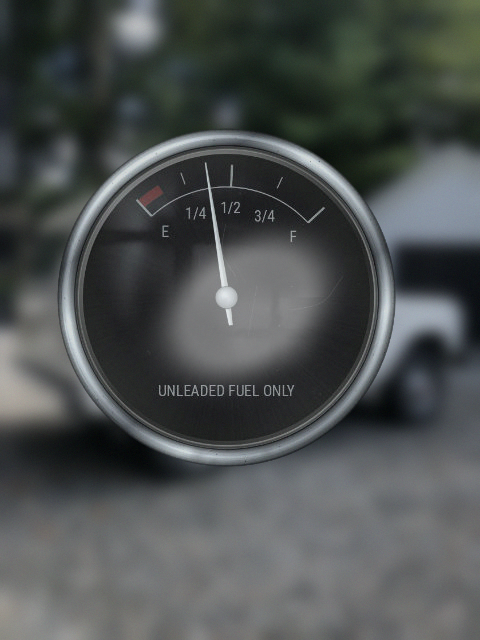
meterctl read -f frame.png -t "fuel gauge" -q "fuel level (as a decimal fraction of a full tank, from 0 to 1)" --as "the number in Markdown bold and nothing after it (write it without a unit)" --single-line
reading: **0.375**
